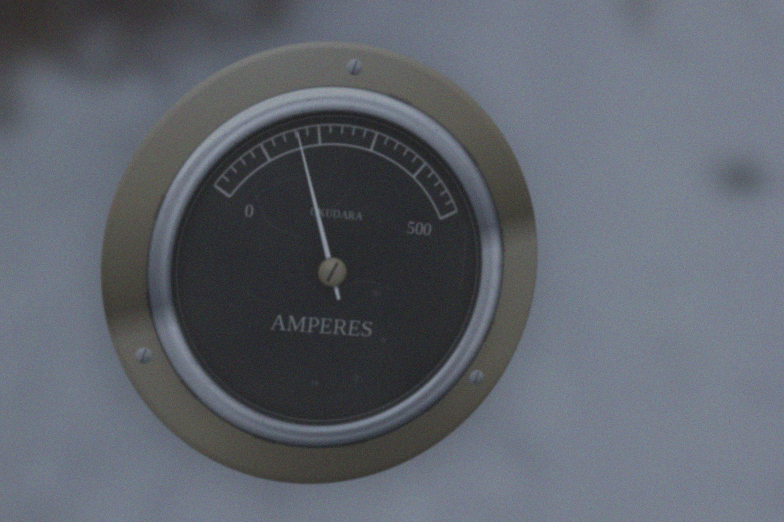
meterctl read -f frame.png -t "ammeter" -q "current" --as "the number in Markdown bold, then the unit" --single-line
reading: **160** A
